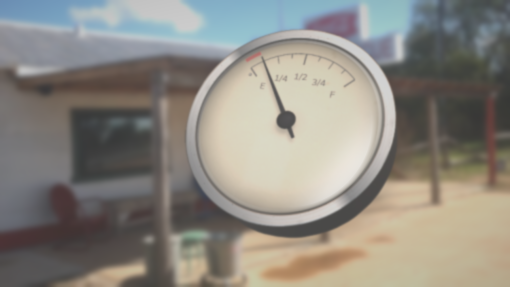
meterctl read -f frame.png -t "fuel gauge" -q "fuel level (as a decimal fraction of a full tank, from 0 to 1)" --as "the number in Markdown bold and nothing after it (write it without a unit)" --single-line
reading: **0.125**
